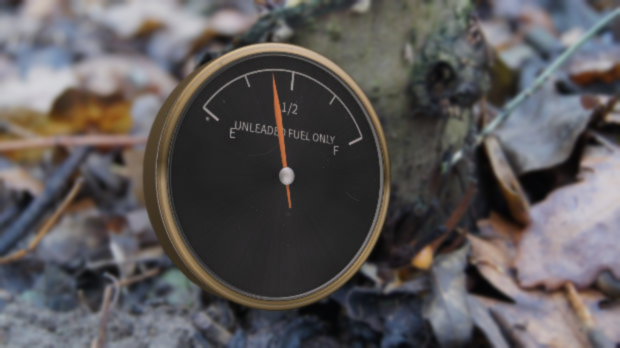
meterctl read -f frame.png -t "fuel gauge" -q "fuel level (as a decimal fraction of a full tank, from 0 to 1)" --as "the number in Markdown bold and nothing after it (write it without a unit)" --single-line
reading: **0.375**
